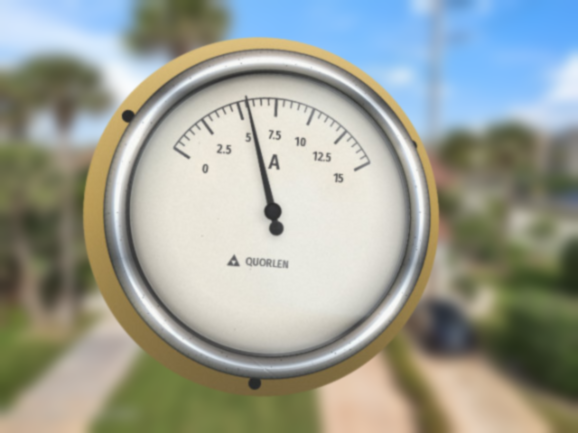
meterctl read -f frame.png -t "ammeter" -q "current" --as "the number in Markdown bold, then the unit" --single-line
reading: **5.5** A
